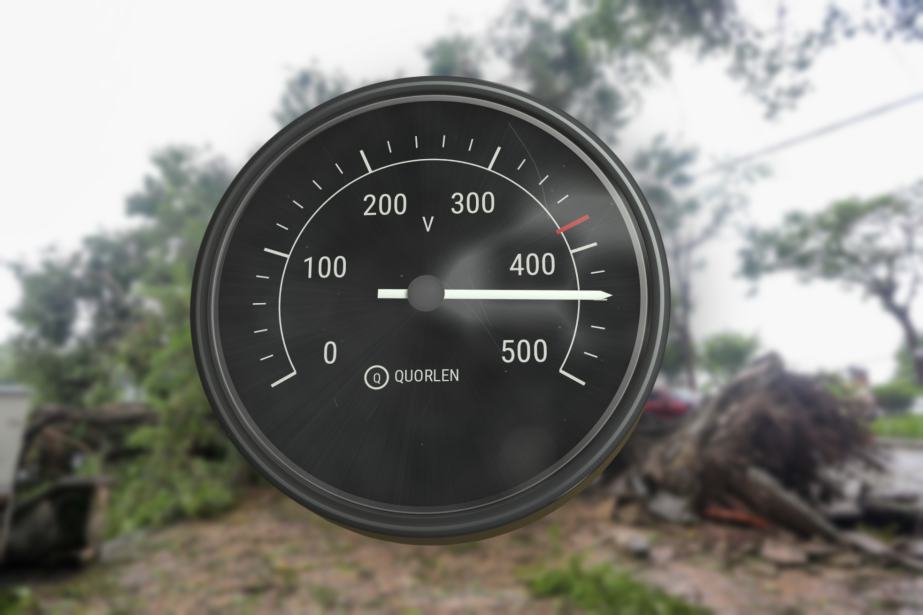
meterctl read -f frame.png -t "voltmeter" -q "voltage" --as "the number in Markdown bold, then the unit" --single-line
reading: **440** V
